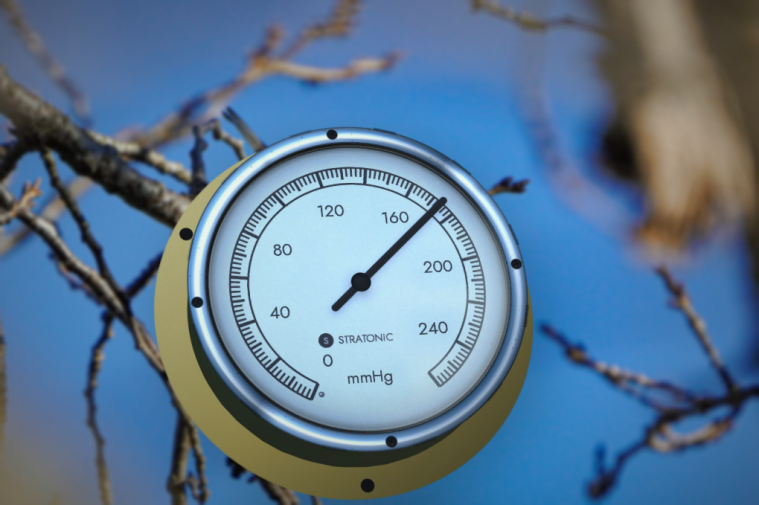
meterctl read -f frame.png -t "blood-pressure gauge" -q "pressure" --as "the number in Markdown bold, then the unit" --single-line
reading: **174** mmHg
